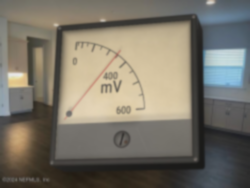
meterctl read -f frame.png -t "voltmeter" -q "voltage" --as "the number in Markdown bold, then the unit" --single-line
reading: **350** mV
